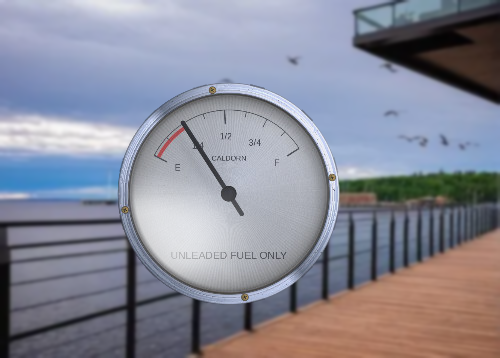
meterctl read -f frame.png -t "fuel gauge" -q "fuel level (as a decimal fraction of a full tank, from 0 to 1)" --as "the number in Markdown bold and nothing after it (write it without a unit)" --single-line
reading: **0.25**
